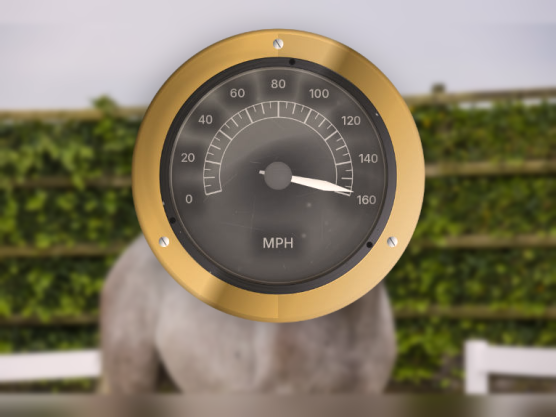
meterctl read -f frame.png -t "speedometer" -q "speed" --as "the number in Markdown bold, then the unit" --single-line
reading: **157.5** mph
